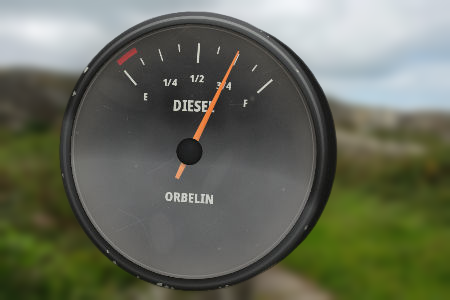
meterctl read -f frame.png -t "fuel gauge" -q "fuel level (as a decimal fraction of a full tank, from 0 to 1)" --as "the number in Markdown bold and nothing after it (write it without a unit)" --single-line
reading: **0.75**
